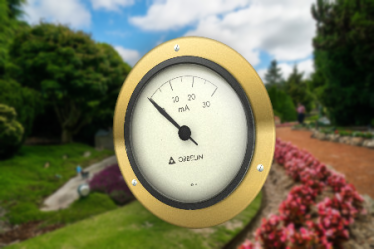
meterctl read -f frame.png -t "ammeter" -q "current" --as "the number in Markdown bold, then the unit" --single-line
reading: **0** mA
